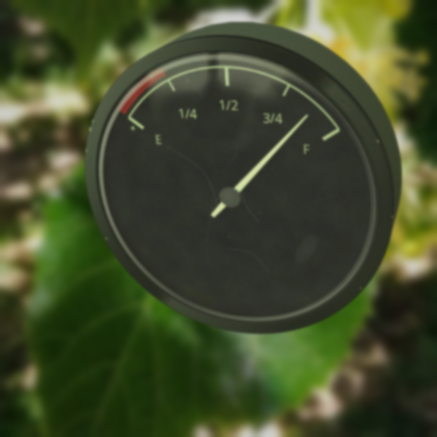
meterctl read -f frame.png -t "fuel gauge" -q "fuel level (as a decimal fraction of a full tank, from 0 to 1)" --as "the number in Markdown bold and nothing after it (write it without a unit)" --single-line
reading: **0.875**
